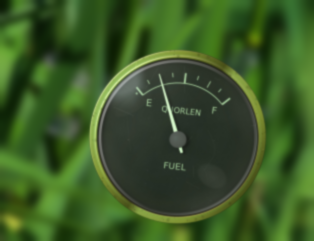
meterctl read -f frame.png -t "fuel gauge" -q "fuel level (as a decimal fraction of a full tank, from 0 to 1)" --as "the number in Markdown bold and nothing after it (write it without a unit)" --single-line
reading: **0.25**
